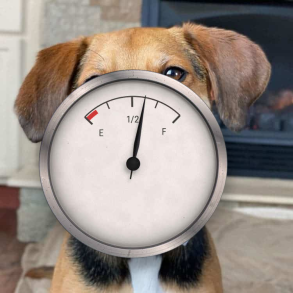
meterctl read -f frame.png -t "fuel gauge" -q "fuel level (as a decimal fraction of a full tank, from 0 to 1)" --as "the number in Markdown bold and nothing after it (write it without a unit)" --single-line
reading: **0.625**
